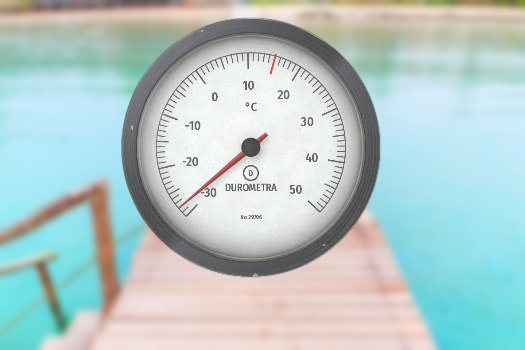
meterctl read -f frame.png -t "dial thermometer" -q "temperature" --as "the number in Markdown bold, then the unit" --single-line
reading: **-28** °C
